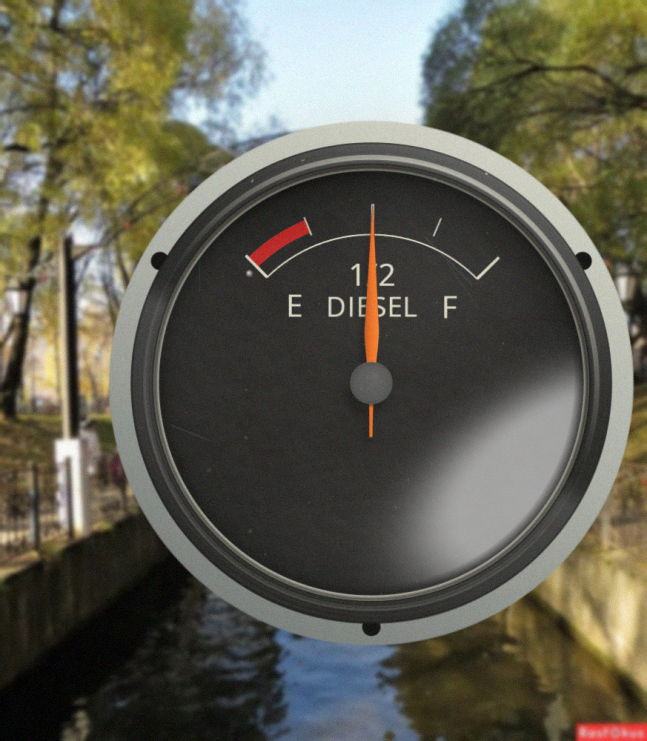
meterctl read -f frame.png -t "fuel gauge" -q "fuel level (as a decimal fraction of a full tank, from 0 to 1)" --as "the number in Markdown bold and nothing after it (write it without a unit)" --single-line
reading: **0.5**
